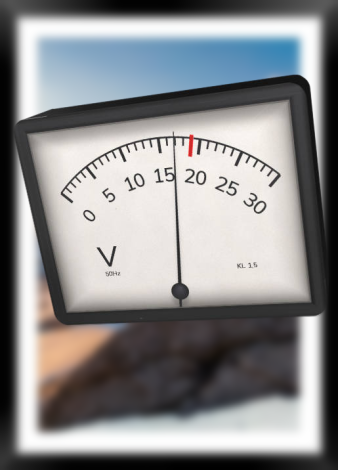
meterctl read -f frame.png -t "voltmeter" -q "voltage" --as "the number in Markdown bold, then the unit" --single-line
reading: **17** V
